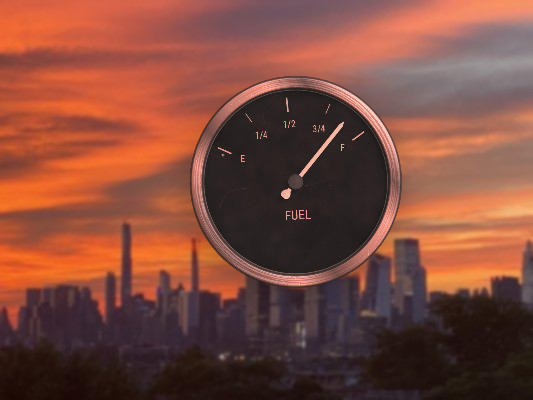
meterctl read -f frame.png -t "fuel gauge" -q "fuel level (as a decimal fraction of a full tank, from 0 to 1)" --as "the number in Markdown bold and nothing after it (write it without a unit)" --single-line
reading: **0.875**
